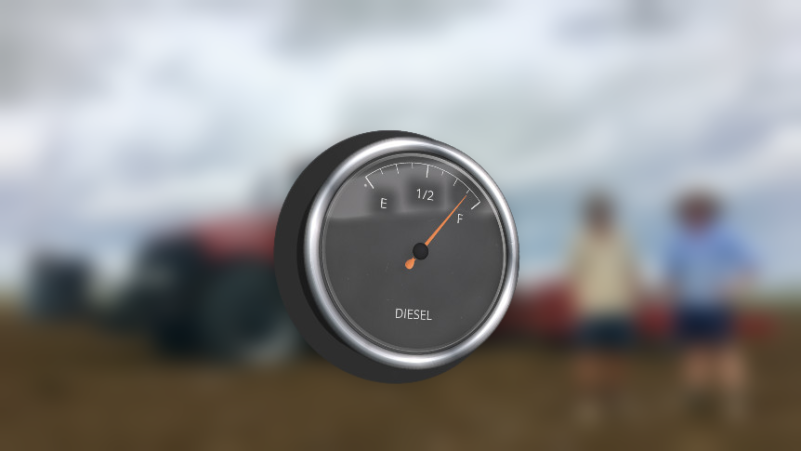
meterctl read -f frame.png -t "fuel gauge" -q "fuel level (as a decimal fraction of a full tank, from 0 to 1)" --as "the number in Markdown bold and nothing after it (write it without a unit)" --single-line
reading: **0.875**
